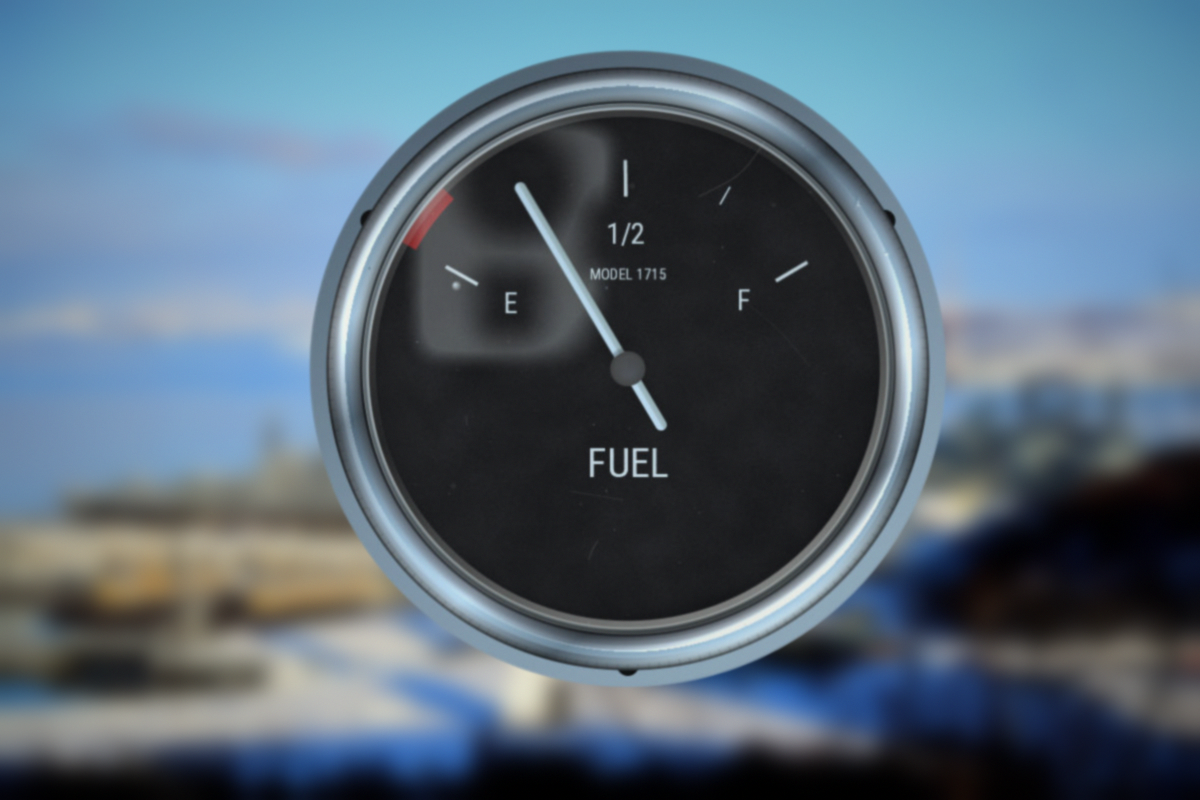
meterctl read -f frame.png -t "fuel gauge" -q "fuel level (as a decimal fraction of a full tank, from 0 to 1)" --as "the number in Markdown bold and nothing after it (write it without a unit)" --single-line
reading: **0.25**
